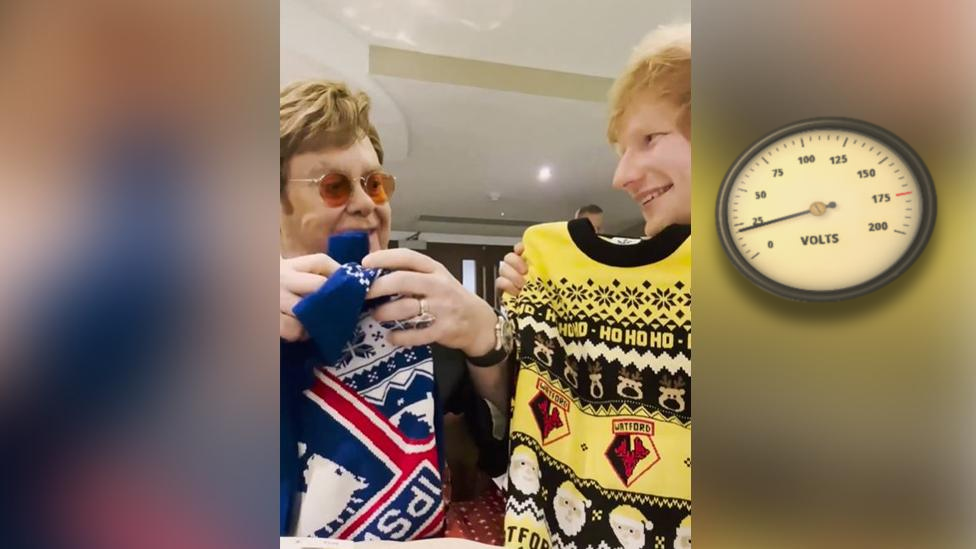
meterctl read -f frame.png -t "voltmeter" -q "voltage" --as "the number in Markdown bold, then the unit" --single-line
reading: **20** V
